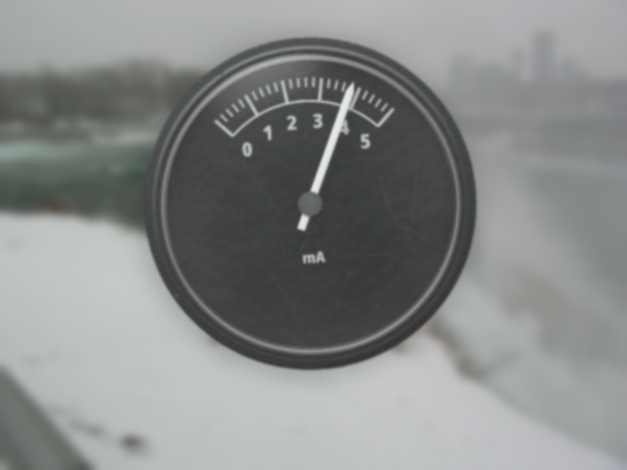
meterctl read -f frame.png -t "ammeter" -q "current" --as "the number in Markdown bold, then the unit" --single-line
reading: **3.8** mA
